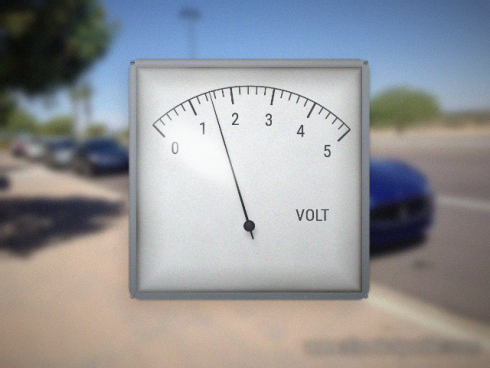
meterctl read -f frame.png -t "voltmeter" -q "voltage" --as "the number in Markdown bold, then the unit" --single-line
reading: **1.5** V
